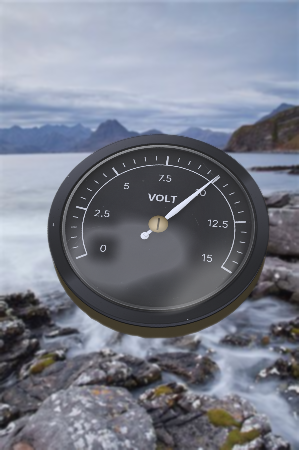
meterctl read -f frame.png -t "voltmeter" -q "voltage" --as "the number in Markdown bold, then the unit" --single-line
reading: **10** V
